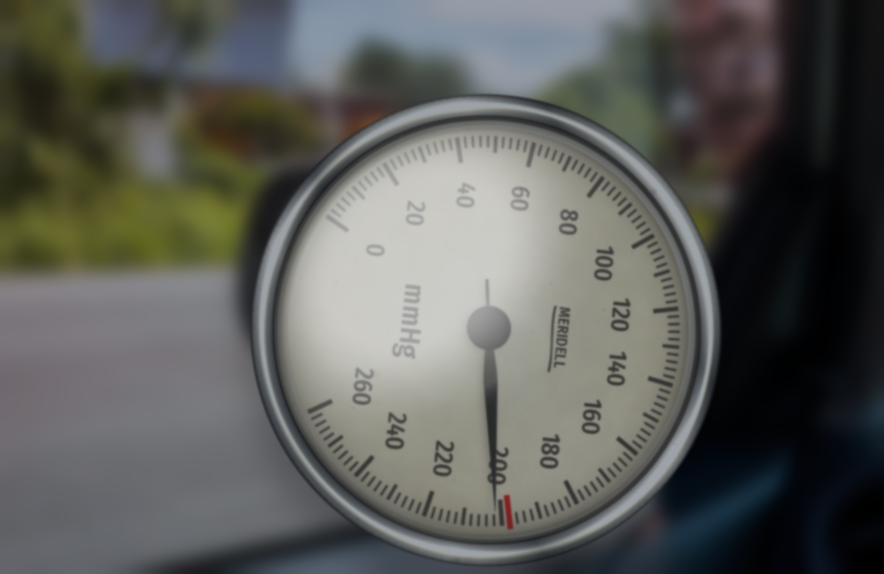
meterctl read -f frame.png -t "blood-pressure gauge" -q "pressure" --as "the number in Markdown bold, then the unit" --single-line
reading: **202** mmHg
